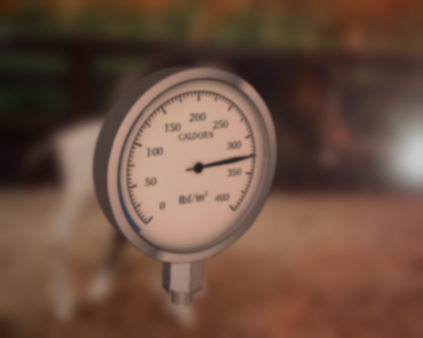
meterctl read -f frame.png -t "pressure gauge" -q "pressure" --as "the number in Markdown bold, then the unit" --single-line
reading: **325** psi
